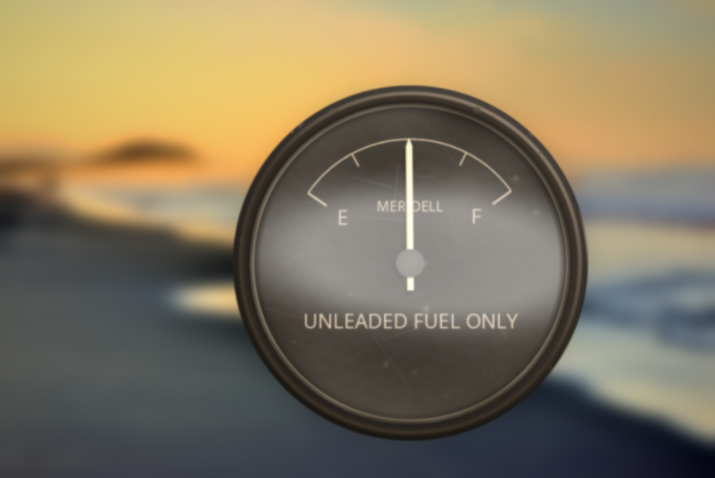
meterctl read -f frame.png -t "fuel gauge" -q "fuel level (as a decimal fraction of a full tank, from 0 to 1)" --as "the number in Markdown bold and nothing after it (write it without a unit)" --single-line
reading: **0.5**
